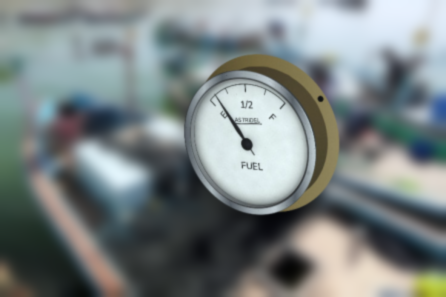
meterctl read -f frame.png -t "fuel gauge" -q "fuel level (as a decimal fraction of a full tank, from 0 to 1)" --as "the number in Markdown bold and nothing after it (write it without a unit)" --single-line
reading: **0.125**
